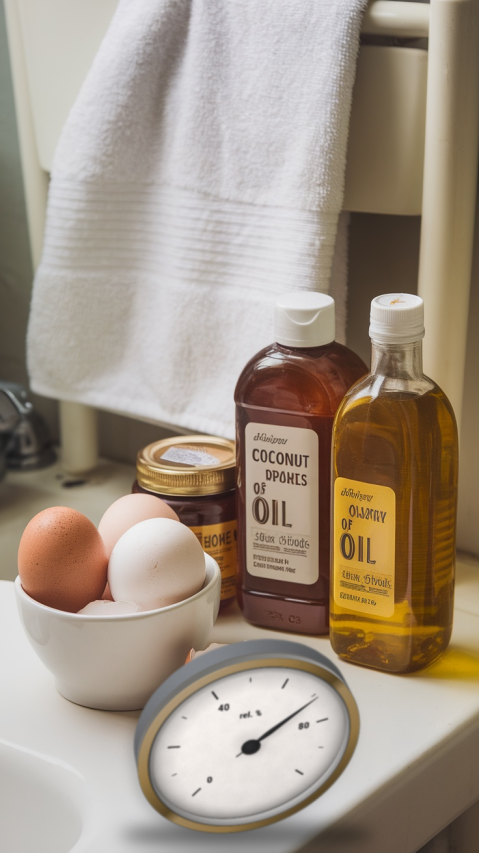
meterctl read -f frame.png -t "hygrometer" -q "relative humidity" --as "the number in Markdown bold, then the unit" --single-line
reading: **70** %
